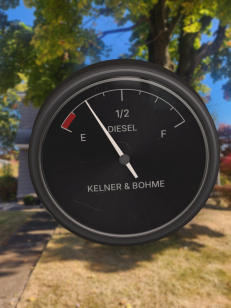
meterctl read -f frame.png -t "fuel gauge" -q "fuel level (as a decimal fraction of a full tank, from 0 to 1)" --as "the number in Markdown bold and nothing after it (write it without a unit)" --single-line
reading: **0.25**
